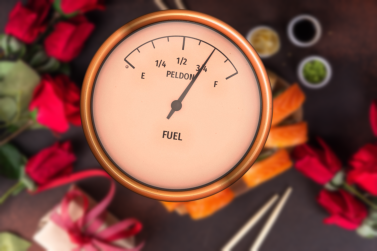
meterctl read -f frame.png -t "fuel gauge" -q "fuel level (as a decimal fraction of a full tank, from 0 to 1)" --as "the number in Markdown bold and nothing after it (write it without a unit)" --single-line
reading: **0.75**
